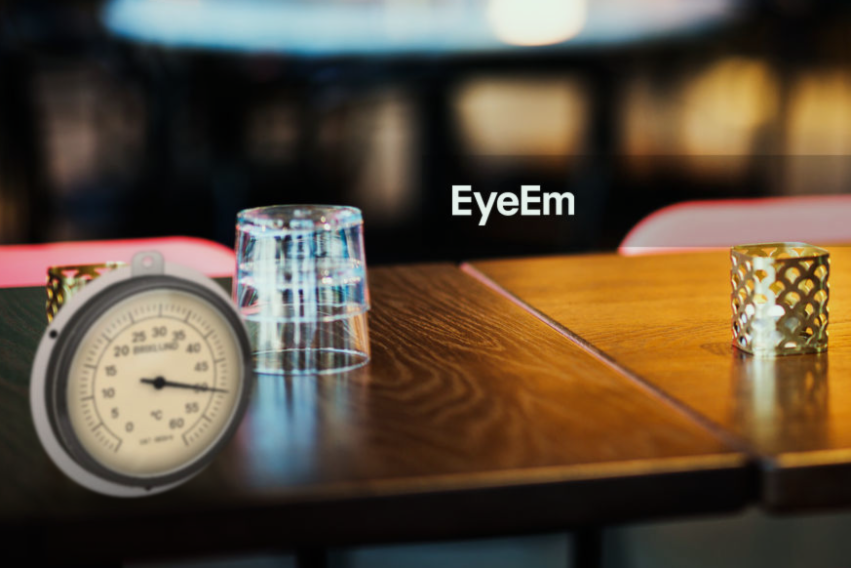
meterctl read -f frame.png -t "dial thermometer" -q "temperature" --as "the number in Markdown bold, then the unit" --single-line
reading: **50** °C
